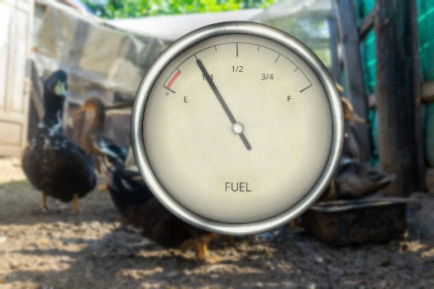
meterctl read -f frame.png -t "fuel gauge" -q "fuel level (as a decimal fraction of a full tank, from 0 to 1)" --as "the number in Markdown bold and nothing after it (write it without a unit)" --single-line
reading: **0.25**
